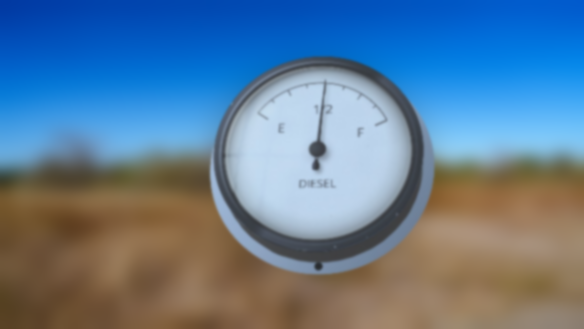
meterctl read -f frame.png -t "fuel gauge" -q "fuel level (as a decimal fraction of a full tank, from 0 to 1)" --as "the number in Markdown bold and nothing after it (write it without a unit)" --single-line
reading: **0.5**
